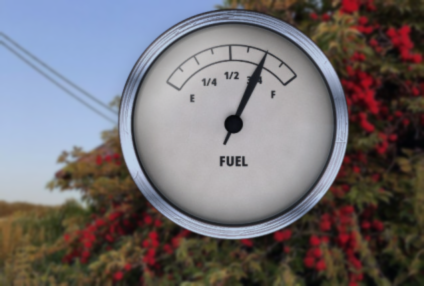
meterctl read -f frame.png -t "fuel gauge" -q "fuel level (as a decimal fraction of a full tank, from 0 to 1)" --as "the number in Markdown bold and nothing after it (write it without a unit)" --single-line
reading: **0.75**
